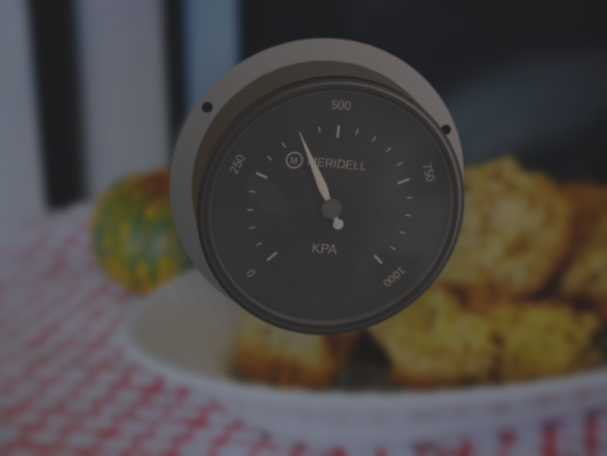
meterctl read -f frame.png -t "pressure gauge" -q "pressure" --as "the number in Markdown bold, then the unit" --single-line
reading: **400** kPa
